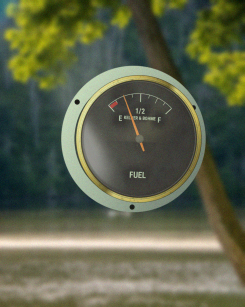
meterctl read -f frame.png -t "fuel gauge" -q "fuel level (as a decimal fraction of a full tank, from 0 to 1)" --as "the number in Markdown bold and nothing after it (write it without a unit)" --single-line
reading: **0.25**
